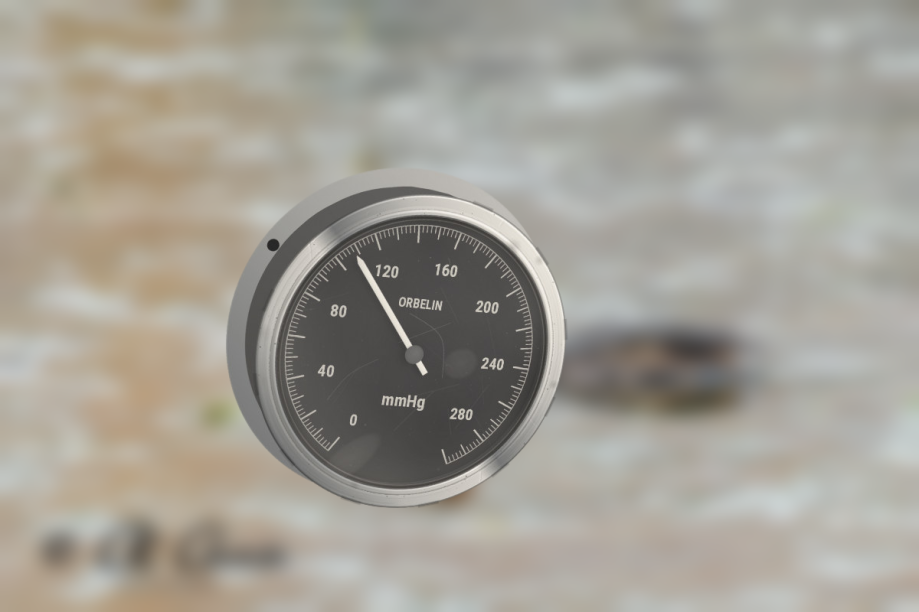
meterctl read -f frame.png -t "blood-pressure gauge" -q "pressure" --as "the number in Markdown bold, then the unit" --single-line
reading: **108** mmHg
